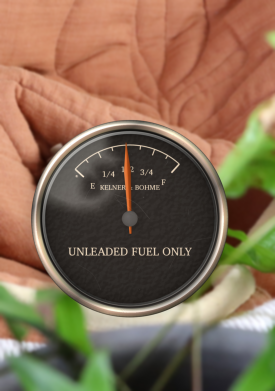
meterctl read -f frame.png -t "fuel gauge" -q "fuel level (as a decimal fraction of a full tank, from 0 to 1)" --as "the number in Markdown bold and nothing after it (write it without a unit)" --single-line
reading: **0.5**
